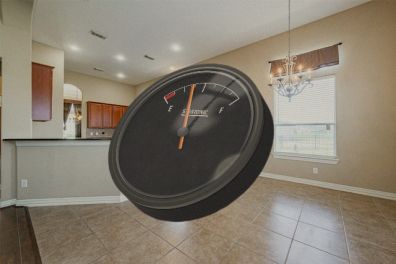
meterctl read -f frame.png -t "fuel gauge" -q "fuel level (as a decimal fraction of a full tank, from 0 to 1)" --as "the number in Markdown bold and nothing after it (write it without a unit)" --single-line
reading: **0.375**
